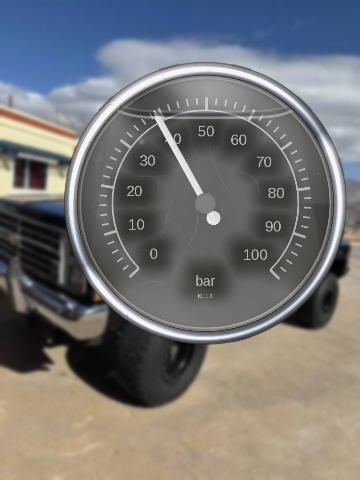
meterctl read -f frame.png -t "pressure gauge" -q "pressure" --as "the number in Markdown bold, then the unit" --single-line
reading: **39** bar
